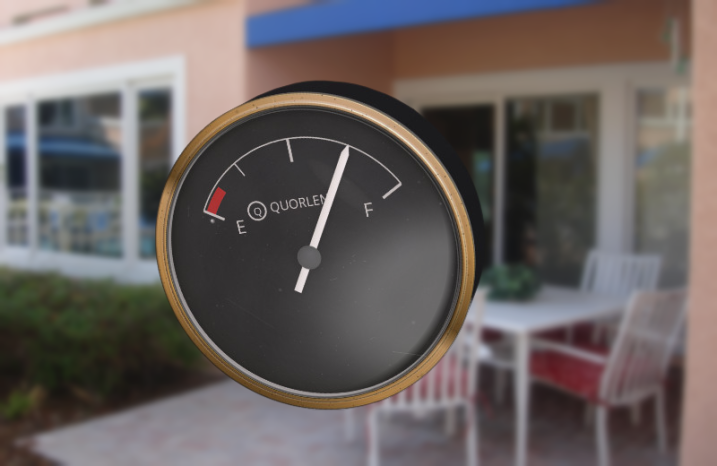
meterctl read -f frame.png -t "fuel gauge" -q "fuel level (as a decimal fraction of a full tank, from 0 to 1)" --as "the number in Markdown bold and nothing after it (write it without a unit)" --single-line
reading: **0.75**
